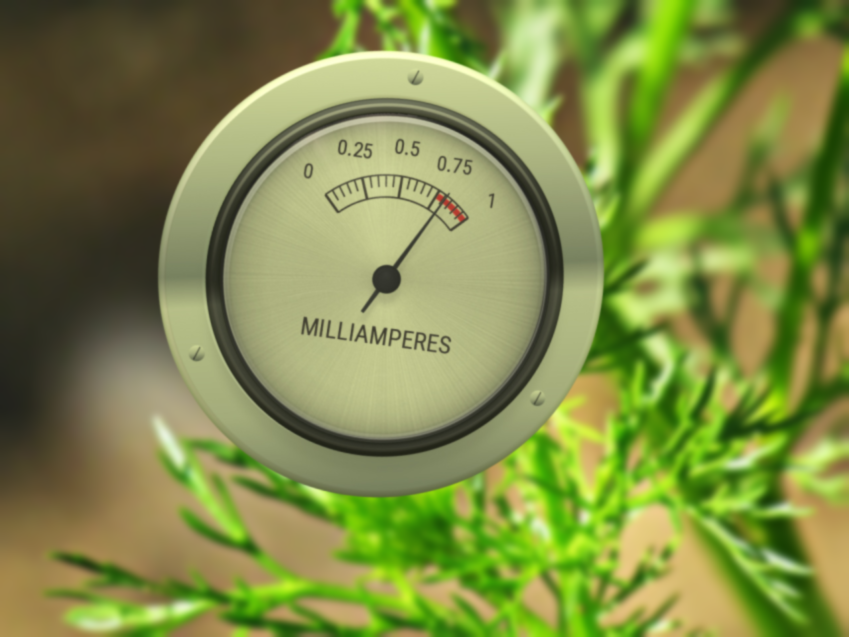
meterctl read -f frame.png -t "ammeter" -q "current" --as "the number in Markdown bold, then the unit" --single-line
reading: **0.8** mA
